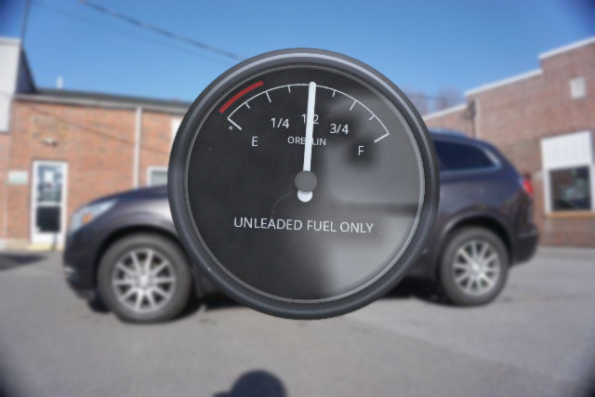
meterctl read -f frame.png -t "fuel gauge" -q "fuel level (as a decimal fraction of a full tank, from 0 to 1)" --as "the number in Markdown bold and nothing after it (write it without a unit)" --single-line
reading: **0.5**
